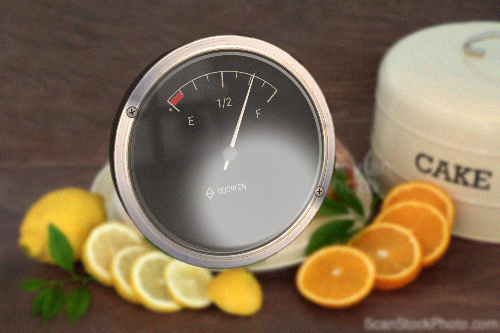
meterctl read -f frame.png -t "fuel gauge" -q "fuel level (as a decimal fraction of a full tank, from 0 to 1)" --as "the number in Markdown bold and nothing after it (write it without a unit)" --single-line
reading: **0.75**
